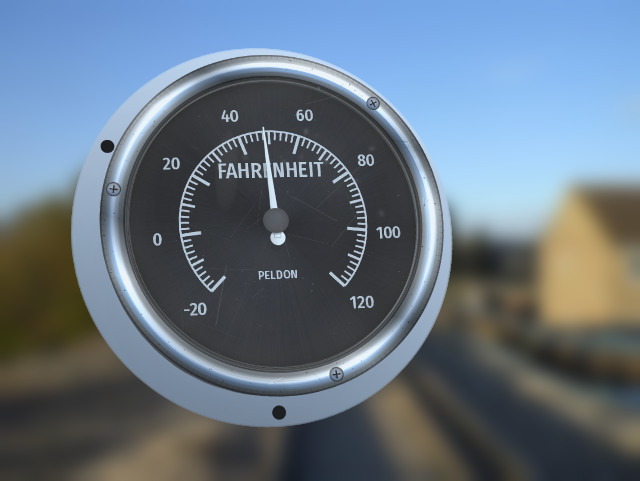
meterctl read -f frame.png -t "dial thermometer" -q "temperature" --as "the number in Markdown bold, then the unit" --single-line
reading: **48** °F
